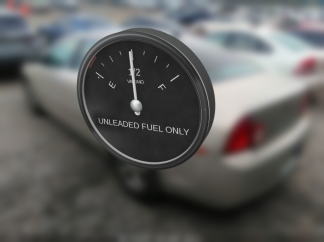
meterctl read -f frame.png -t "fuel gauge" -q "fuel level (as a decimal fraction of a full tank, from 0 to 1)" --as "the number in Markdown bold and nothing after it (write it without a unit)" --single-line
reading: **0.5**
